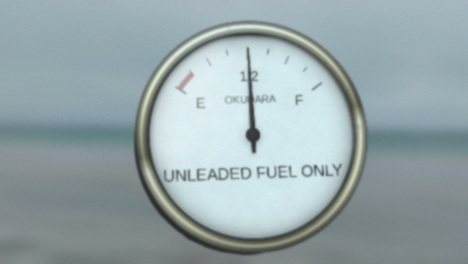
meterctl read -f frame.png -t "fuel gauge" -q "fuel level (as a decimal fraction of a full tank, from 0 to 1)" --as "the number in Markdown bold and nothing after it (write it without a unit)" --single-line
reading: **0.5**
